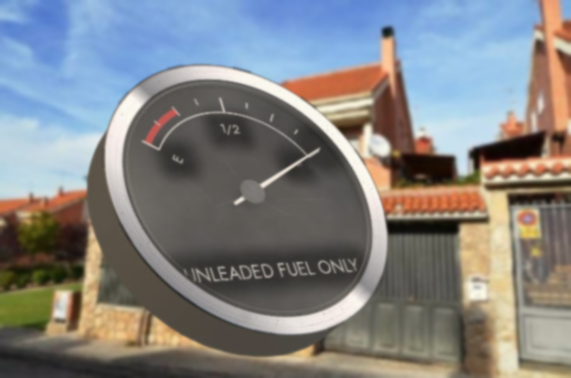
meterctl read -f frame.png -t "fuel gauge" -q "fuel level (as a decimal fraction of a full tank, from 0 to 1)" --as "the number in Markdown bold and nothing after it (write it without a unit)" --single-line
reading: **1**
